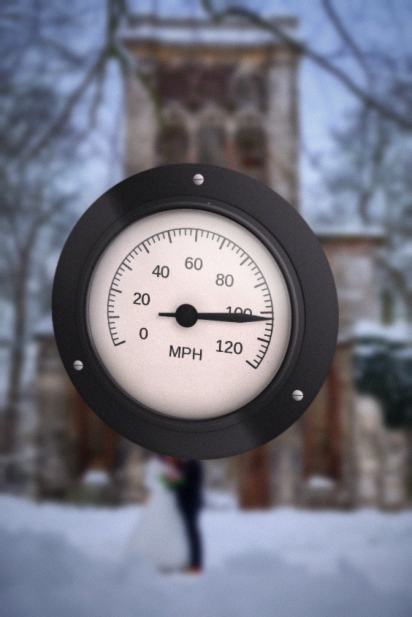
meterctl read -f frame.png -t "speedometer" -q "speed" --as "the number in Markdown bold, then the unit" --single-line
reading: **102** mph
